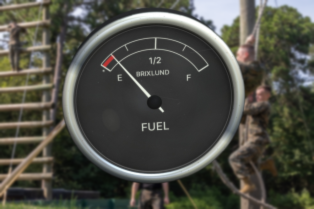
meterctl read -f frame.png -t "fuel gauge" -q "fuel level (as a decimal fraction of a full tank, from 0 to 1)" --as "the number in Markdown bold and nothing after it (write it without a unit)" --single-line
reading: **0.125**
